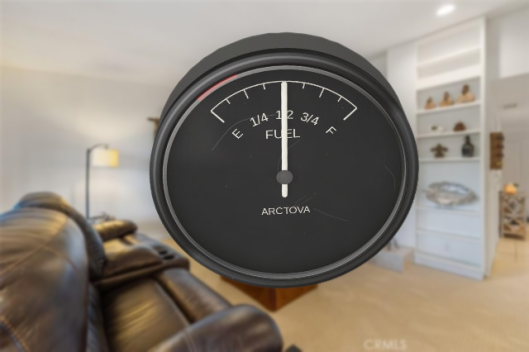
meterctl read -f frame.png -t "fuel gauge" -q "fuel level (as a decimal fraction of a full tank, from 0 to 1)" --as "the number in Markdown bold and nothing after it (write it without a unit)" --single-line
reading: **0.5**
